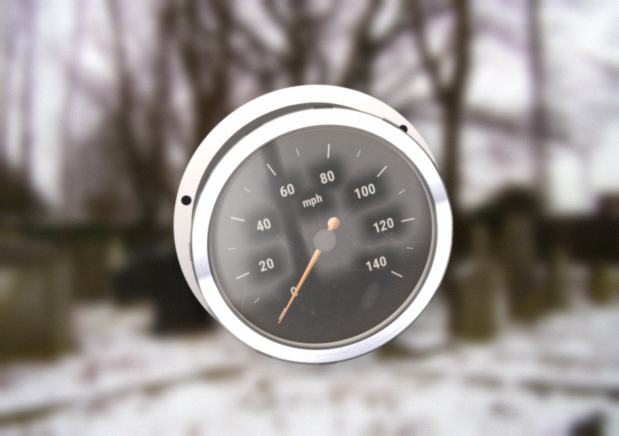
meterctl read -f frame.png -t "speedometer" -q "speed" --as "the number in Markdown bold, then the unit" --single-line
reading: **0** mph
